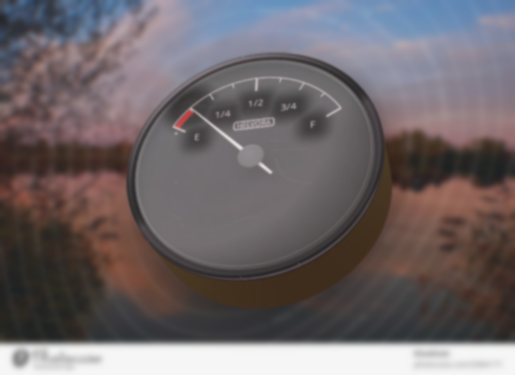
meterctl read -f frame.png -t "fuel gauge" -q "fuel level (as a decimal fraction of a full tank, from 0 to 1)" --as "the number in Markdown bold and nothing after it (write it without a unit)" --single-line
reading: **0.125**
